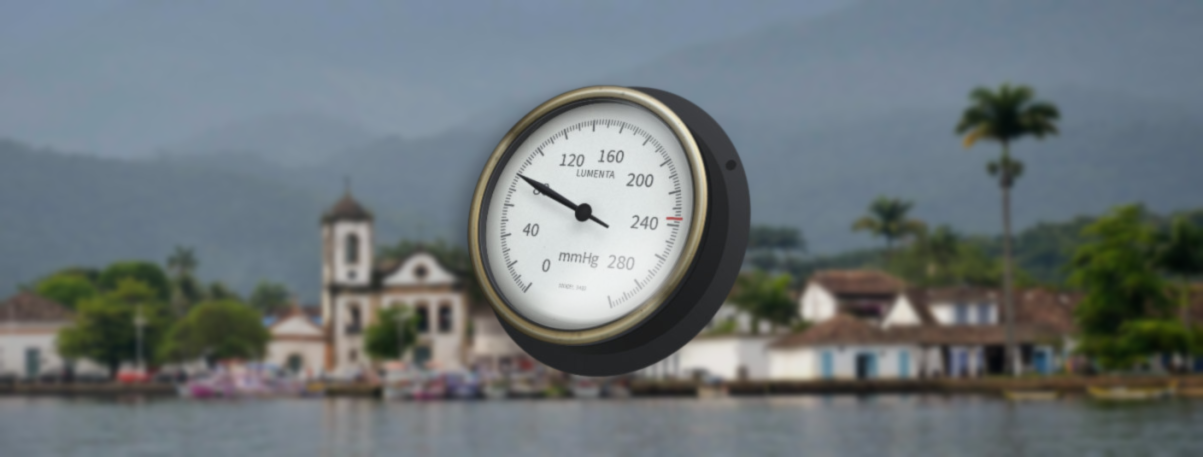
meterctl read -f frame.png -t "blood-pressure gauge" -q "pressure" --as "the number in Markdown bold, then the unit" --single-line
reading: **80** mmHg
